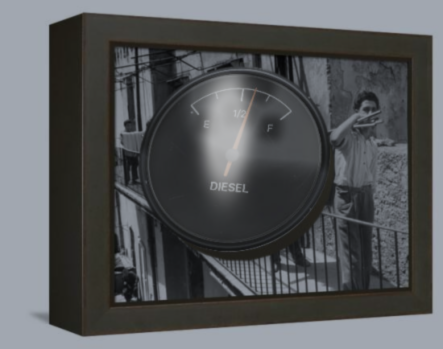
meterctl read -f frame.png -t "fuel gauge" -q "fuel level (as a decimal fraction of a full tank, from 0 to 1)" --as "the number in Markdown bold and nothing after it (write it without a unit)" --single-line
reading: **0.625**
